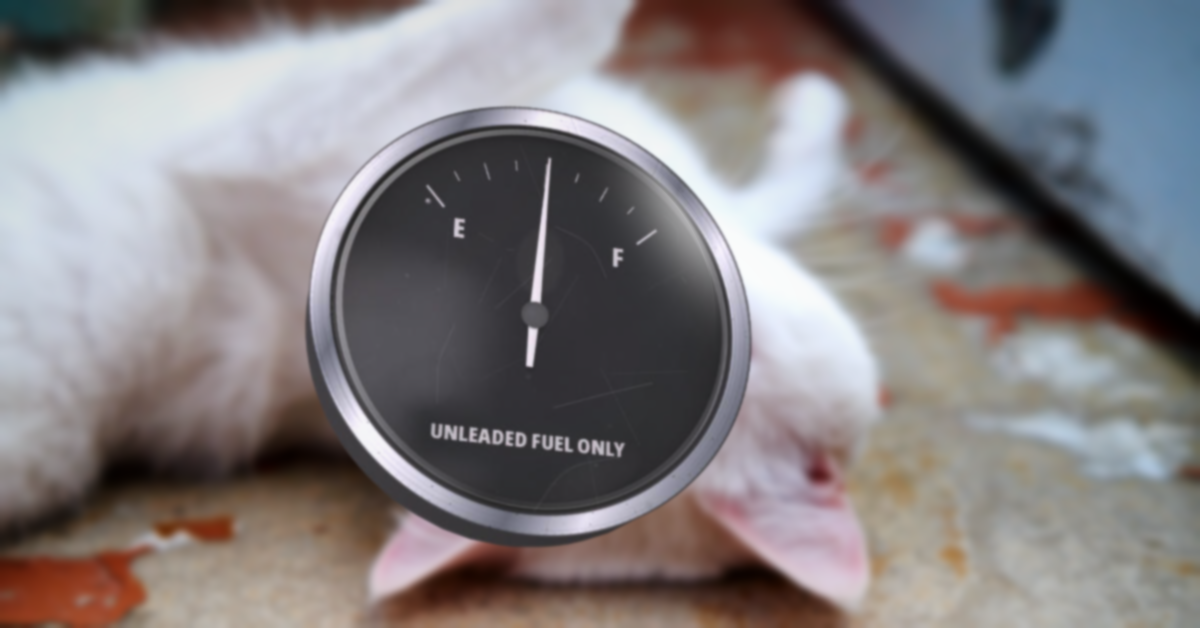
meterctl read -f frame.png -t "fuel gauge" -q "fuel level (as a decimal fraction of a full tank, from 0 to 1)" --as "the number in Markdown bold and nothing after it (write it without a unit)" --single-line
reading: **0.5**
